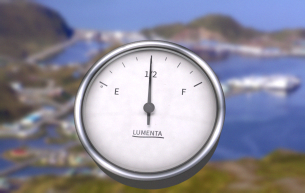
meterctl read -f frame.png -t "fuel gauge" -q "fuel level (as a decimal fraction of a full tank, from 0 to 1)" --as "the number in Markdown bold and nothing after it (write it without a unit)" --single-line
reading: **0.5**
